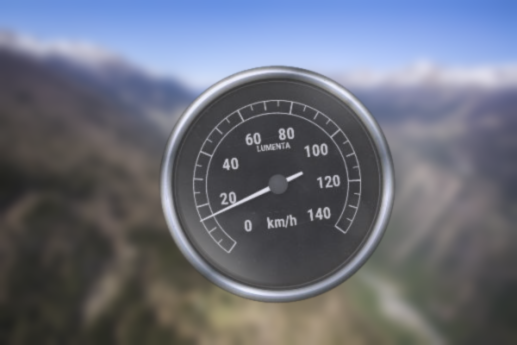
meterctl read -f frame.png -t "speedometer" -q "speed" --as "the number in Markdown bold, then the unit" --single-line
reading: **15** km/h
